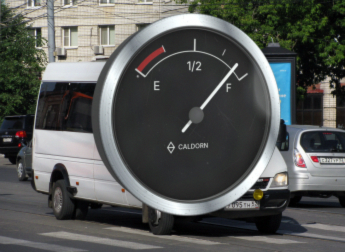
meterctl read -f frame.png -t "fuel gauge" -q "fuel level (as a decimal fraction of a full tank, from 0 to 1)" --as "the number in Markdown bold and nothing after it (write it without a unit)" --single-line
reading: **0.875**
